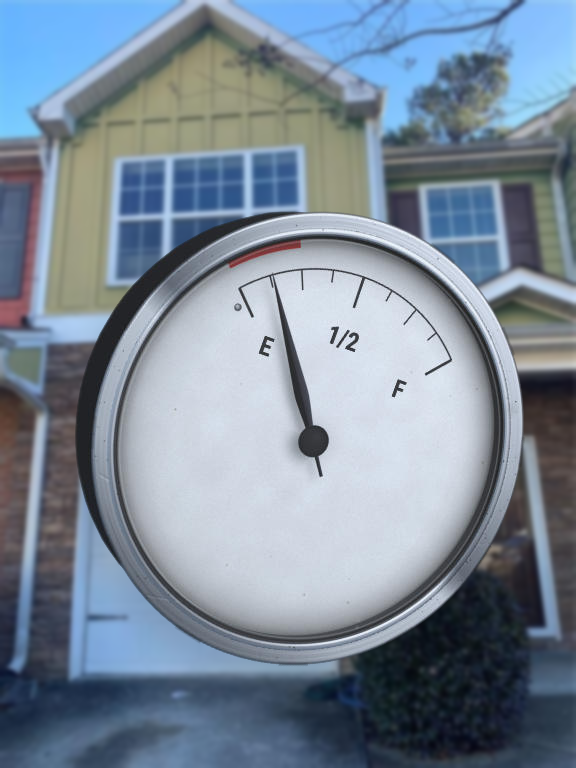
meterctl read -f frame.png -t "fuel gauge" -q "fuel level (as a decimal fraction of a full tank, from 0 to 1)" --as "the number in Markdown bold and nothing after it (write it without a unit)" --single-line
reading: **0.125**
